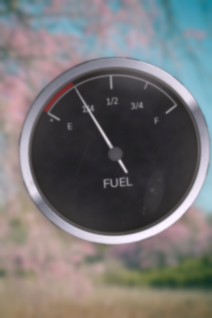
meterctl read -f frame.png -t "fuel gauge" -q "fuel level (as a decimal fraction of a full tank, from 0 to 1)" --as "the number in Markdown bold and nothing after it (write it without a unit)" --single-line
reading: **0.25**
